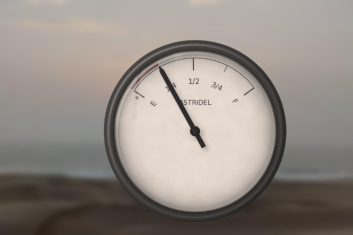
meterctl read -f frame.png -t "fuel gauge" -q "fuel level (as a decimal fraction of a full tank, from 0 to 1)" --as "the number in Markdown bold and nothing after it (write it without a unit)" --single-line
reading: **0.25**
